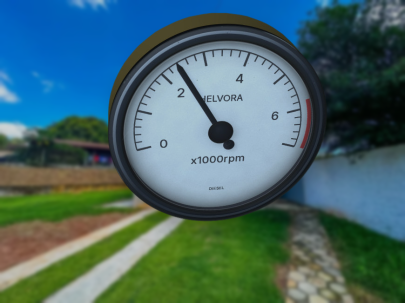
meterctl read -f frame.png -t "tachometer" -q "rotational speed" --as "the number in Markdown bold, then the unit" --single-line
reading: **2400** rpm
